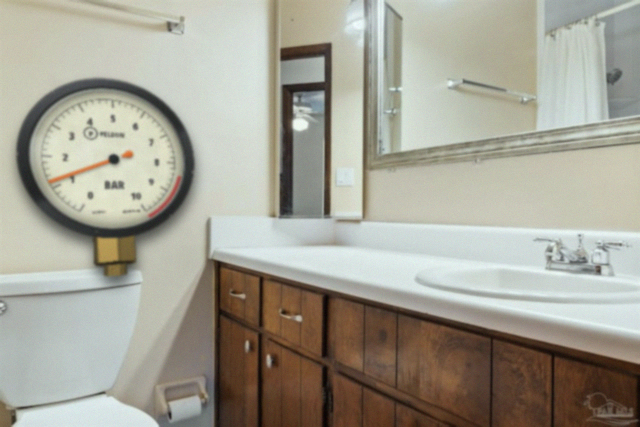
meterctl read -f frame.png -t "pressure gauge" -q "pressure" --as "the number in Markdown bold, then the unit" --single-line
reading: **1.2** bar
